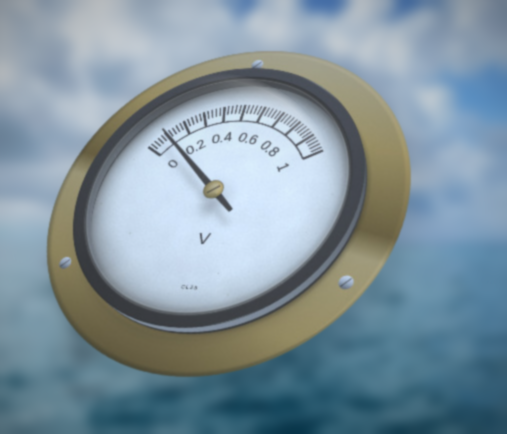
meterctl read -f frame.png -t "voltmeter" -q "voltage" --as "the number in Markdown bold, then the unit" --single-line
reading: **0.1** V
